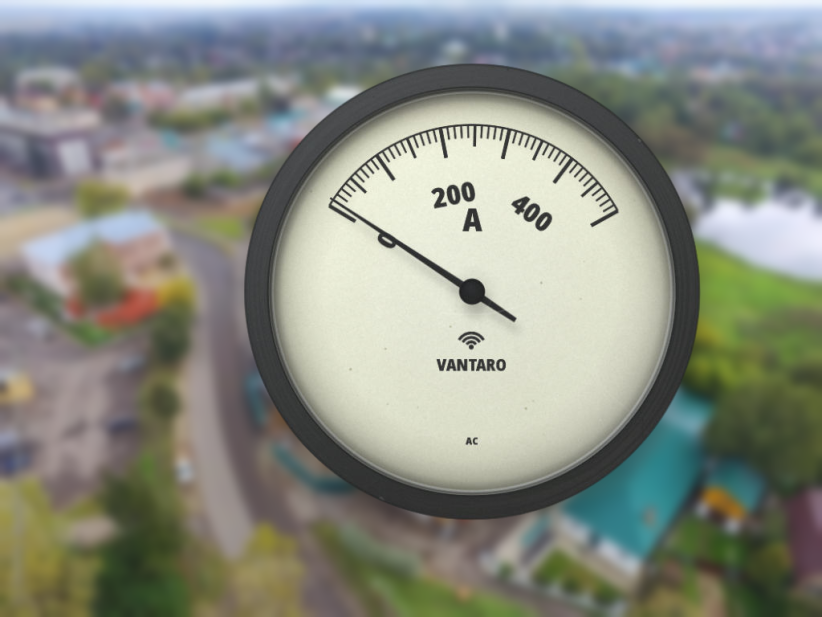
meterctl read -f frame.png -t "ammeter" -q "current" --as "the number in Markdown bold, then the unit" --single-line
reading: **10** A
